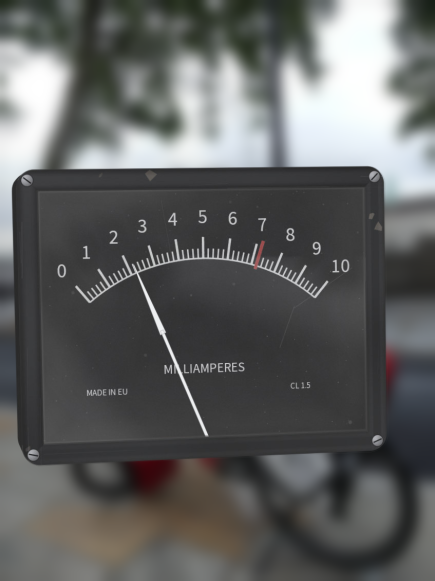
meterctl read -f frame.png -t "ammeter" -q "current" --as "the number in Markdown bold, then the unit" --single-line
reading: **2.2** mA
